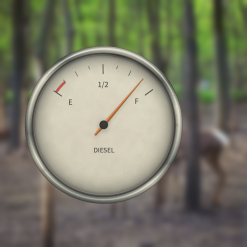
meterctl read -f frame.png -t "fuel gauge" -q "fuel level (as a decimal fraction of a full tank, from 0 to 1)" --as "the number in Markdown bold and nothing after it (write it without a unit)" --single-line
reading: **0.875**
